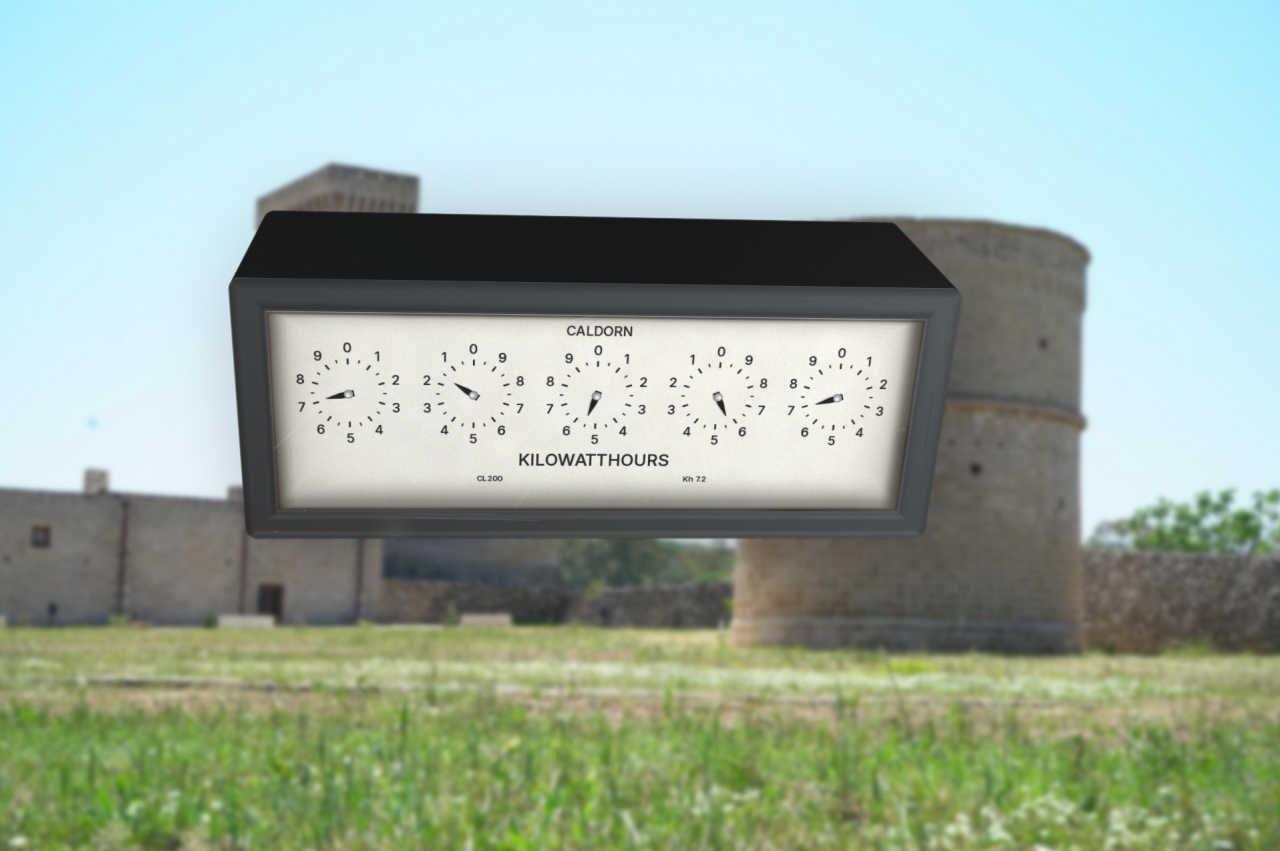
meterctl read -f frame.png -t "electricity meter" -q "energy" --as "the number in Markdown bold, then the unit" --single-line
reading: **71557** kWh
